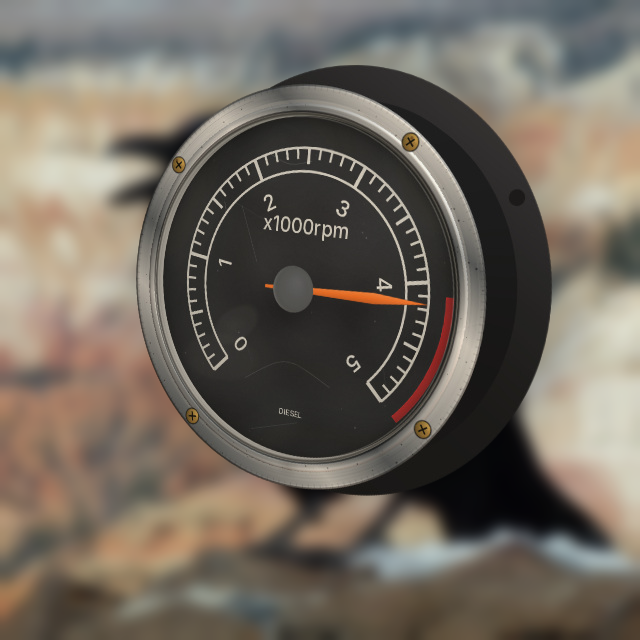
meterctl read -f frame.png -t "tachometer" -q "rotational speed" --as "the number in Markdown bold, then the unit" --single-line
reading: **4150** rpm
